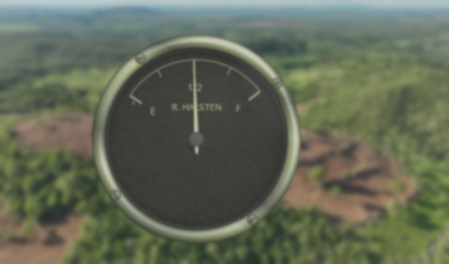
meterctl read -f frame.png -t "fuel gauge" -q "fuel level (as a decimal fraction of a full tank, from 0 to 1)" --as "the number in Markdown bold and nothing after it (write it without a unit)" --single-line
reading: **0.5**
